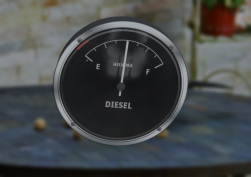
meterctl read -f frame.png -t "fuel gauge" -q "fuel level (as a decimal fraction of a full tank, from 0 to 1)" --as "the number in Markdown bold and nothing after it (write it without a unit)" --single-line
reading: **0.5**
